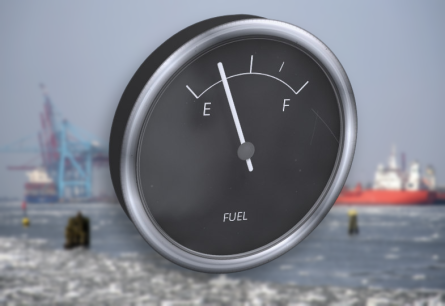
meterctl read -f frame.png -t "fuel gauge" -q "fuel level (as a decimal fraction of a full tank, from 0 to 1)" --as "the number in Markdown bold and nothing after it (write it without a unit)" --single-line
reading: **0.25**
